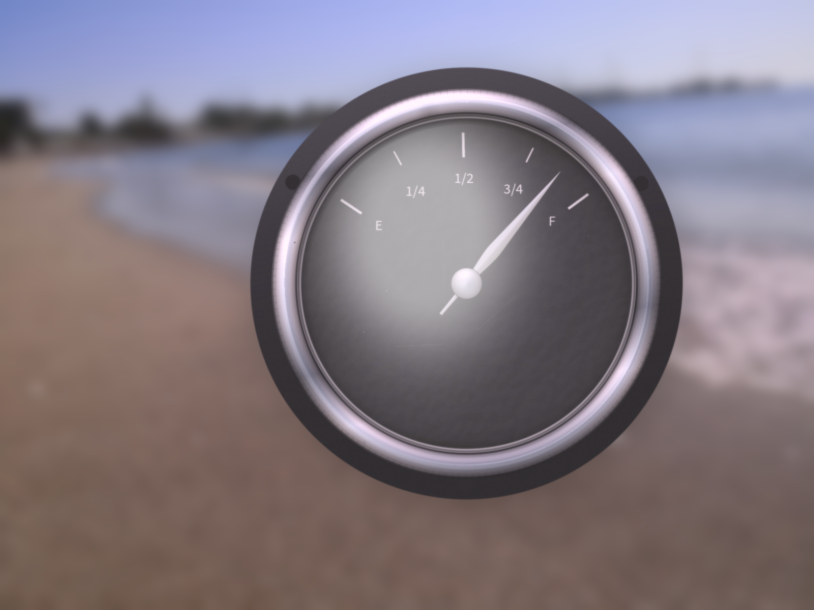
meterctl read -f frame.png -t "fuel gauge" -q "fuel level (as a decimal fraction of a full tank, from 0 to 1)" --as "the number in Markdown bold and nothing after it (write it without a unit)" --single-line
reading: **0.875**
